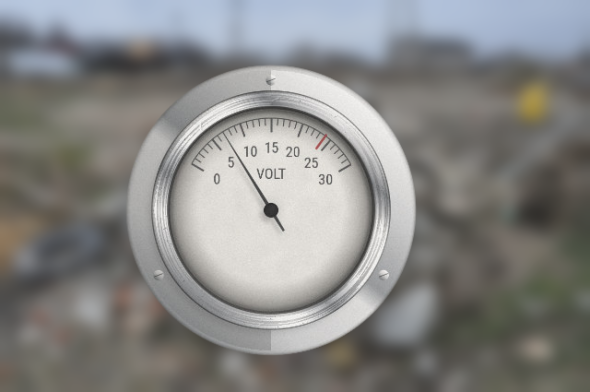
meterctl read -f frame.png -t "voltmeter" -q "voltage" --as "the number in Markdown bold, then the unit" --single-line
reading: **7** V
